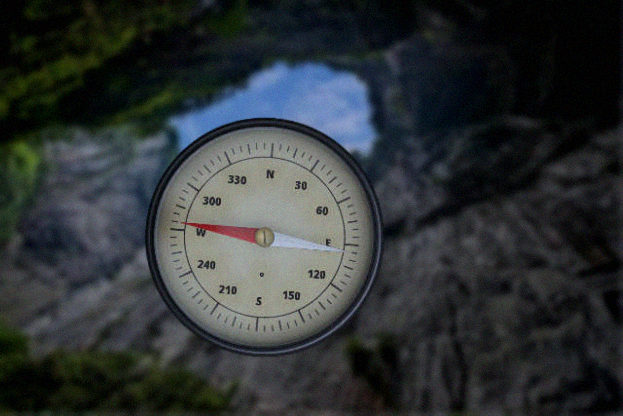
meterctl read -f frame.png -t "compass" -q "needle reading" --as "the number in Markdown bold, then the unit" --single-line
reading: **275** °
